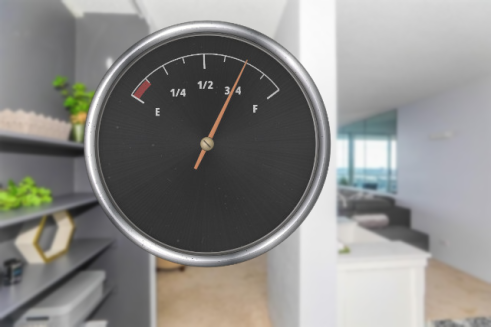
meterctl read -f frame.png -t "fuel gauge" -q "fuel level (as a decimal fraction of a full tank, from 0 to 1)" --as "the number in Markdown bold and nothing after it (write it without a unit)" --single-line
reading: **0.75**
